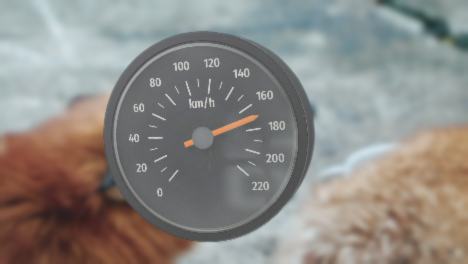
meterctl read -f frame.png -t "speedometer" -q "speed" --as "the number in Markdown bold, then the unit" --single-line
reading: **170** km/h
